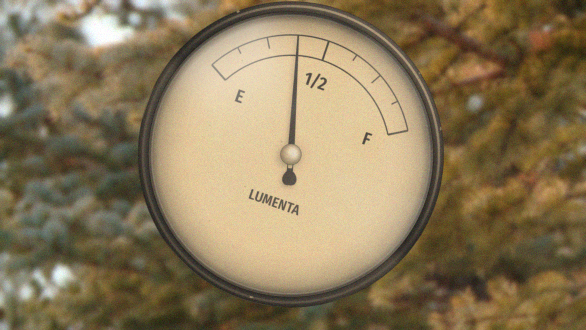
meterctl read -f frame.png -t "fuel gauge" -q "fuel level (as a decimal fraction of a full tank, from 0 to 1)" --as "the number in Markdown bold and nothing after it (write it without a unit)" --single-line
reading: **0.375**
